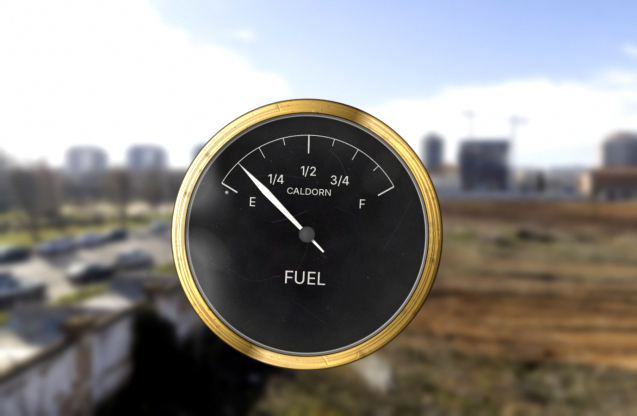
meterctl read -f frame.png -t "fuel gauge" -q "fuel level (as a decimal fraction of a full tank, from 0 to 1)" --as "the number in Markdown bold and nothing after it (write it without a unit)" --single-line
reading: **0.125**
